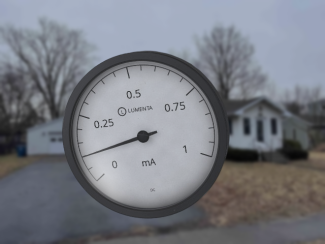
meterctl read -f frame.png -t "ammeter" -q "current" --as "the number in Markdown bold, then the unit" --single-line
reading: **0.1** mA
